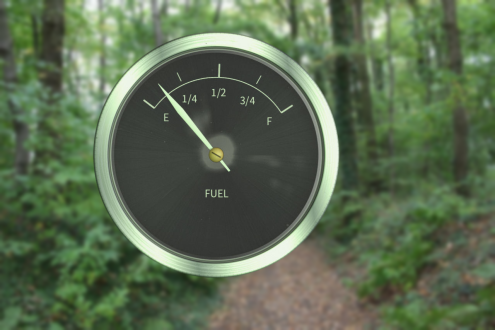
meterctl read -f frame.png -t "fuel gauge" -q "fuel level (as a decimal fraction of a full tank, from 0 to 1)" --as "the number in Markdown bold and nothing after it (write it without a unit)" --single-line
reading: **0.125**
